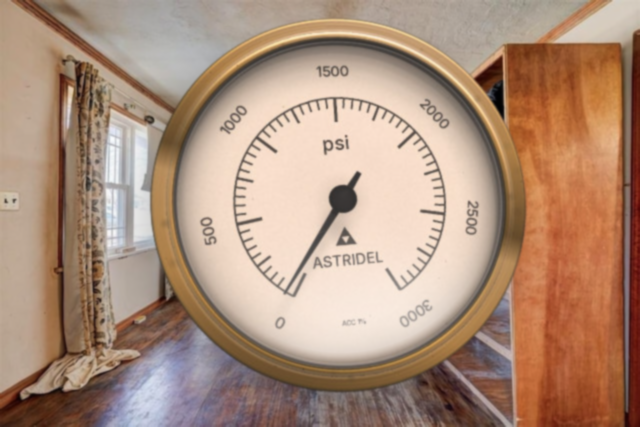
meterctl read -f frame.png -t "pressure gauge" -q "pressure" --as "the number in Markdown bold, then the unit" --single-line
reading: **50** psi
